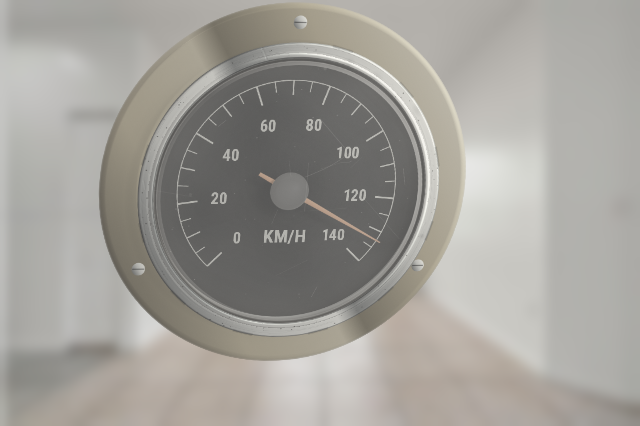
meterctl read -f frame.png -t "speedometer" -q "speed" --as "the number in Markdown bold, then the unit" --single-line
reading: **132.5** km/h
